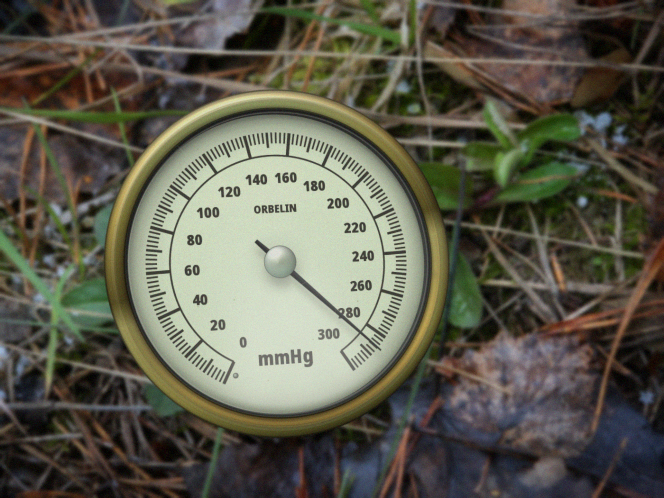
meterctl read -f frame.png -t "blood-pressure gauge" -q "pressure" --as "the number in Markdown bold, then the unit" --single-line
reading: **286** mmHg
